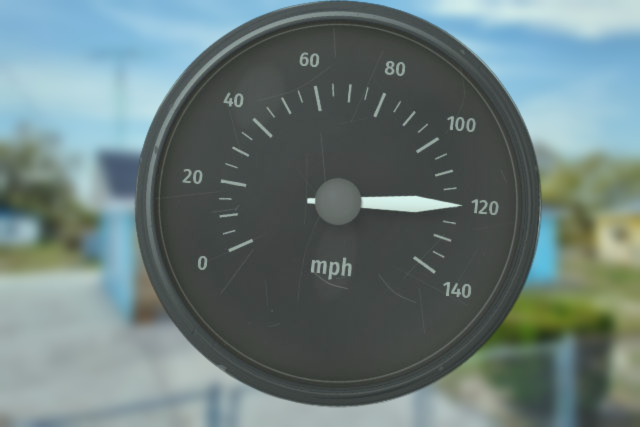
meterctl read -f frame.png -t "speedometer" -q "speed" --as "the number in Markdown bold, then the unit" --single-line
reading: **120** mph
